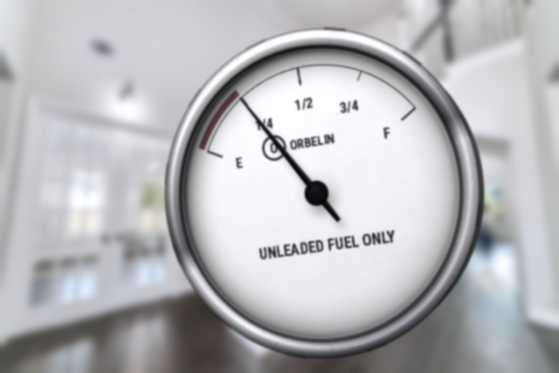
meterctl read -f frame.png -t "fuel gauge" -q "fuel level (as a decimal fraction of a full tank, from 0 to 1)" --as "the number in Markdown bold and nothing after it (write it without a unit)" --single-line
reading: **0.25**
